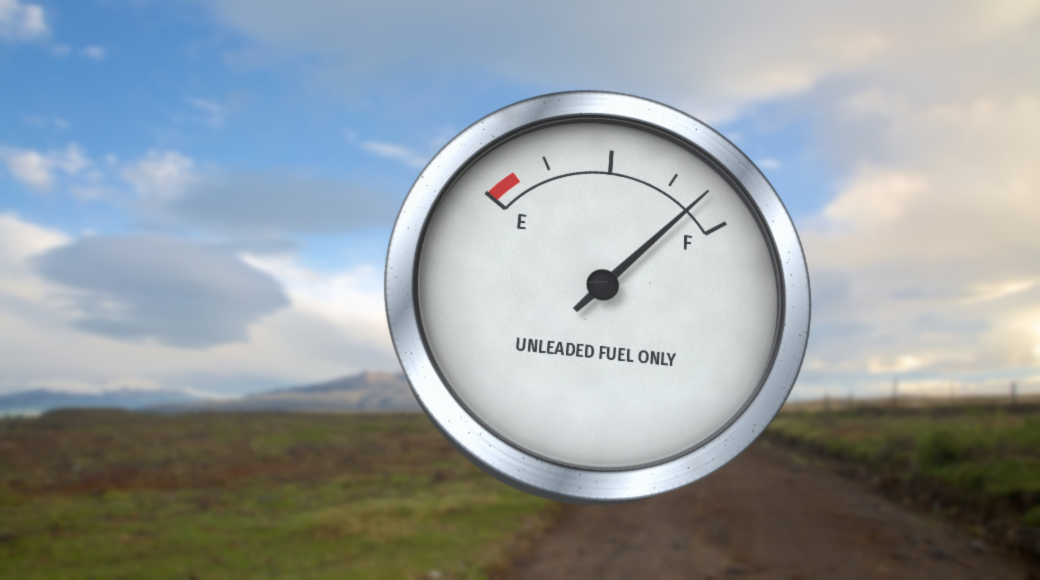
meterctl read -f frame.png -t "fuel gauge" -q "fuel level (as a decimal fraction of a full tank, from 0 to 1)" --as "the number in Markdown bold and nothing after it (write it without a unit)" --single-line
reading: **0.875**
